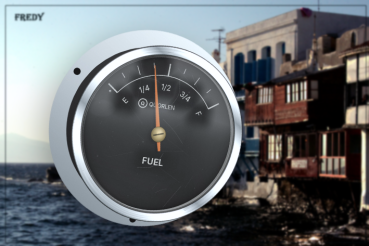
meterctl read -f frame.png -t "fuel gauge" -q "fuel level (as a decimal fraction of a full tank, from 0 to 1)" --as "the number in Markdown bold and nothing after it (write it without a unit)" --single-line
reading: **0.375**
